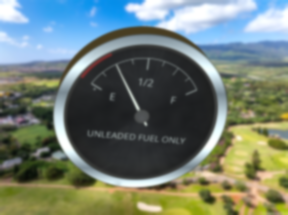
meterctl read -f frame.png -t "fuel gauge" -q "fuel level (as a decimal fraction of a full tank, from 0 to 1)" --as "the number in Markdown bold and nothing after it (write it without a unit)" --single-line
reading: **0.25**
